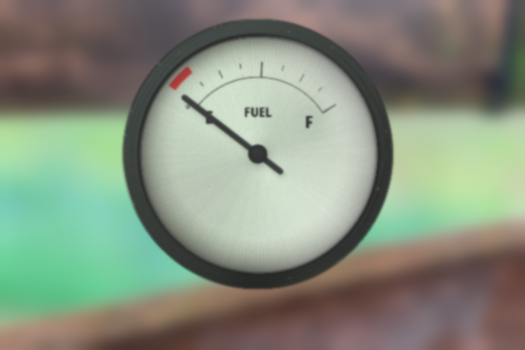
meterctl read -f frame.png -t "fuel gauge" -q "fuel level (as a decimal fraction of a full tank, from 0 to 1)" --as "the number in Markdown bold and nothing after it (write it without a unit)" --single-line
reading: **0**
